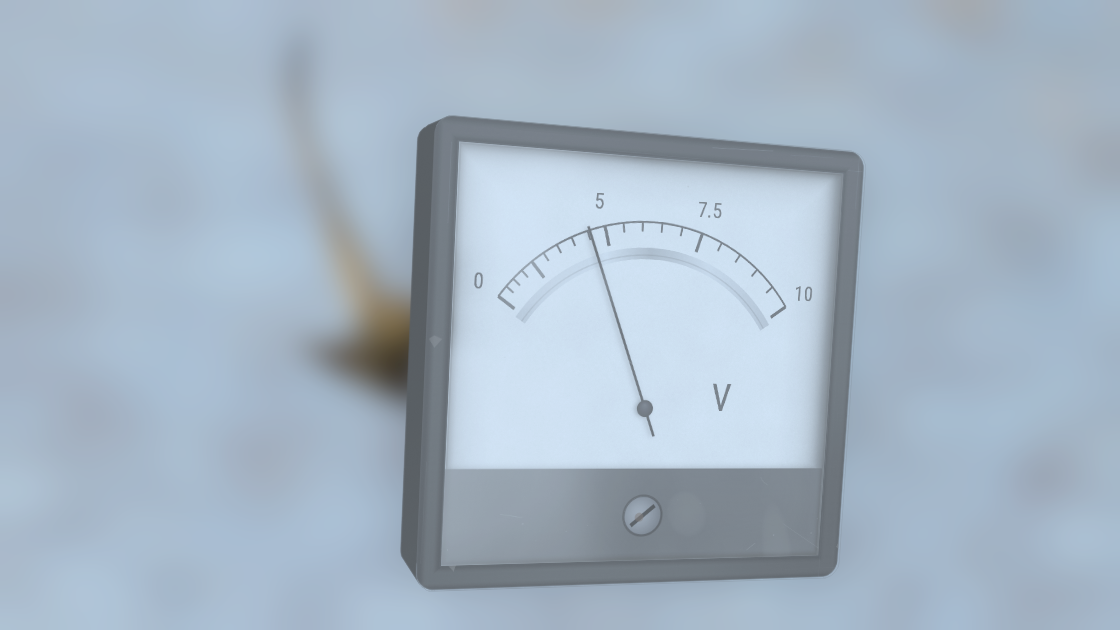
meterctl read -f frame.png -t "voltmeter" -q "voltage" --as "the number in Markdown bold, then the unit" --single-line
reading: **4.5** V
